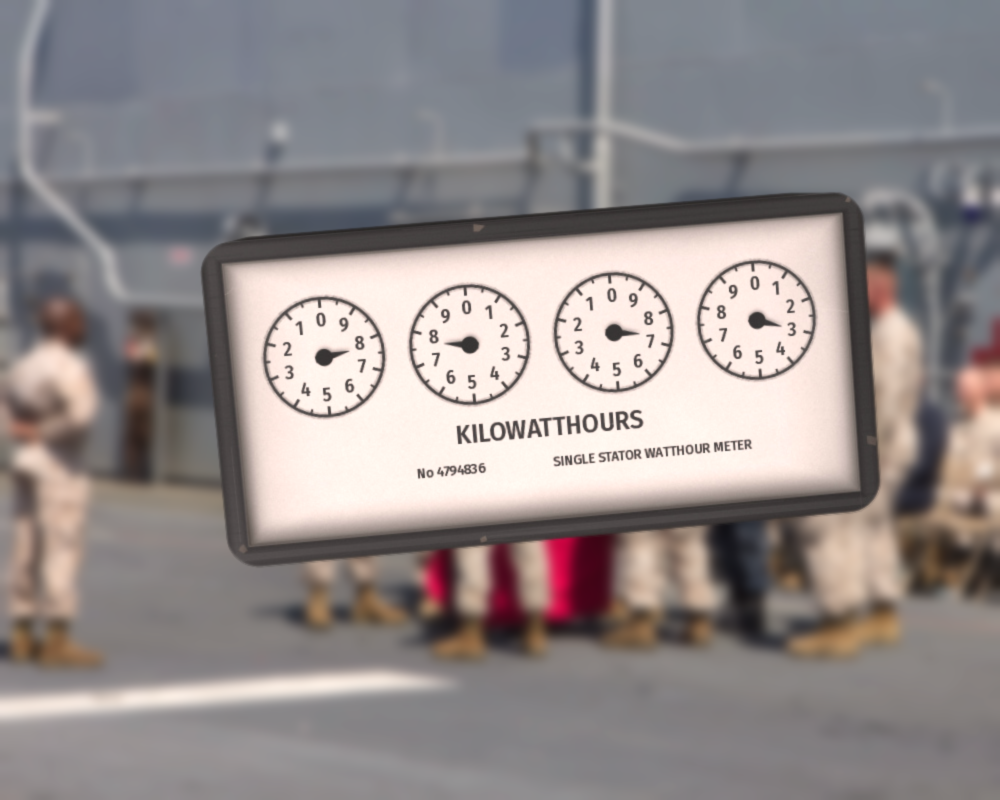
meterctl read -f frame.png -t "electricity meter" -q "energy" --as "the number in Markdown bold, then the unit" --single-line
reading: **7773** kWh
